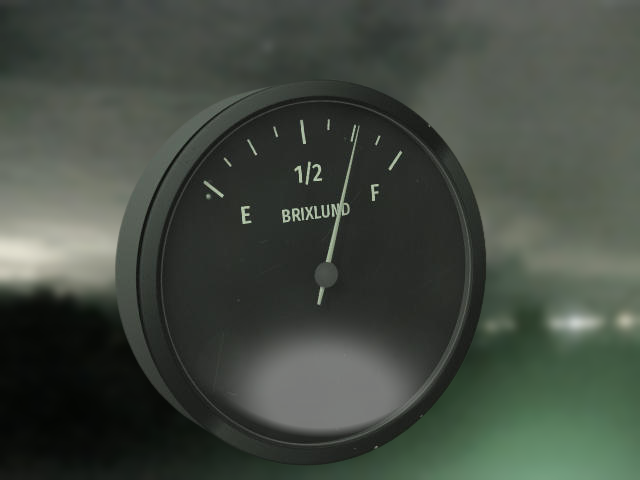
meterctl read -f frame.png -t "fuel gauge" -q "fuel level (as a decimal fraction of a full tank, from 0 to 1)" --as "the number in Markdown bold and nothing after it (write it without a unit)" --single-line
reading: **0.75**
